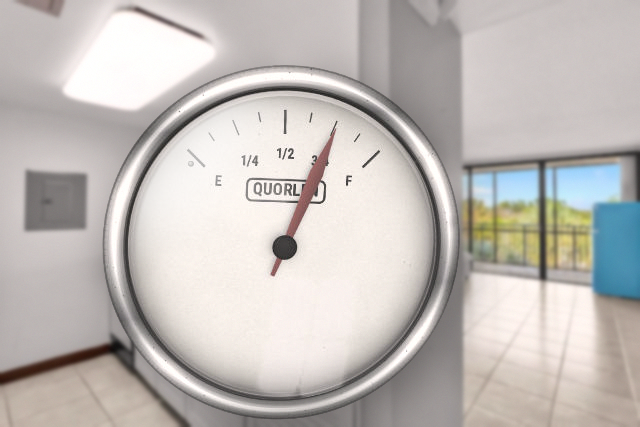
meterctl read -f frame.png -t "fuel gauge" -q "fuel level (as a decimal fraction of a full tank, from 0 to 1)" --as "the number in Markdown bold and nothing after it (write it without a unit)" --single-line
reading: **0.75**
